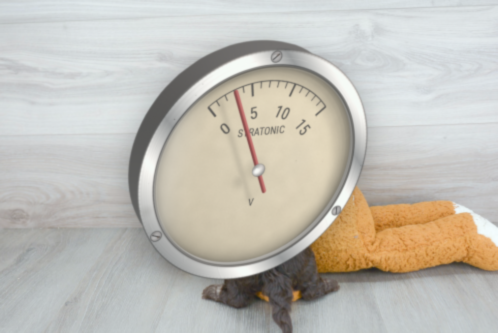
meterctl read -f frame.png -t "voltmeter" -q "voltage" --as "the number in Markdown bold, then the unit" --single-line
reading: **3** V
